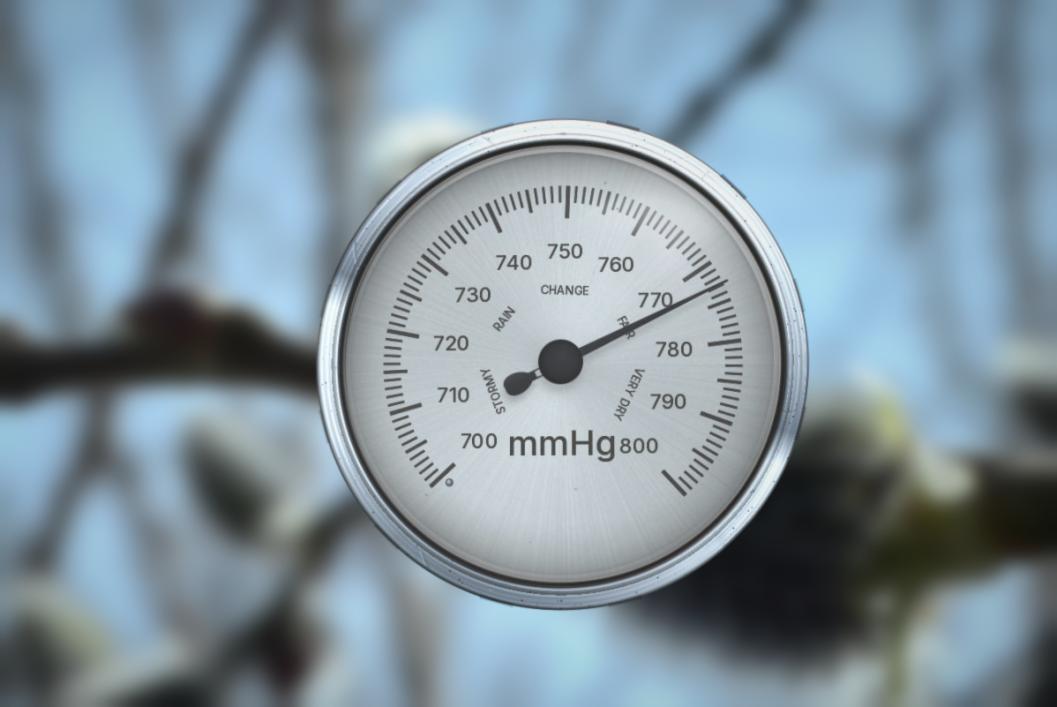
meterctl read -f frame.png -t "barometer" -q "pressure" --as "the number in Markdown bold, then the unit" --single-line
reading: **773** mmHg
